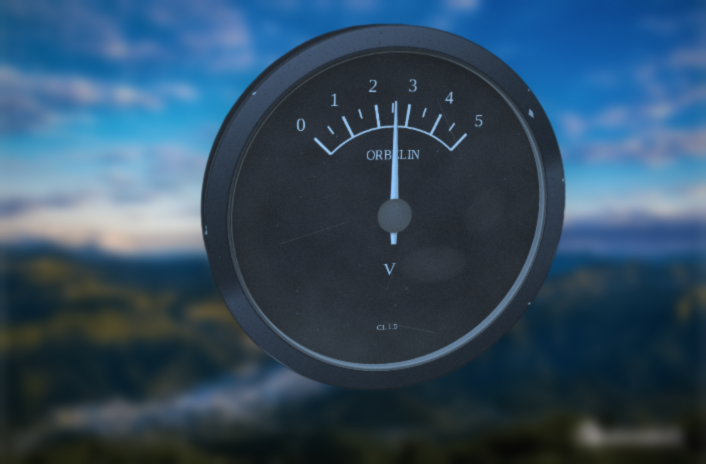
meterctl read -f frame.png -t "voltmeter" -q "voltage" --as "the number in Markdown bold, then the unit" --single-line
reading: **2.5** V
